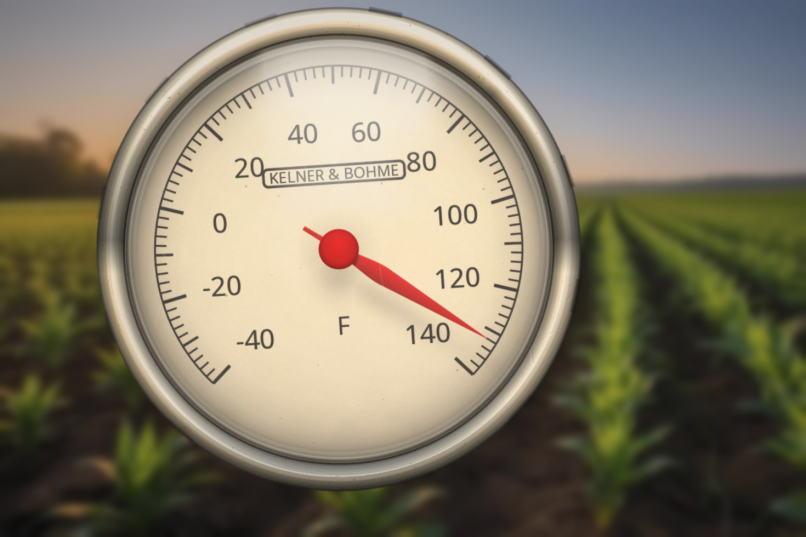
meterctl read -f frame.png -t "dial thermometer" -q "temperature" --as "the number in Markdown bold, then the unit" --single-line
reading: **132** °F
